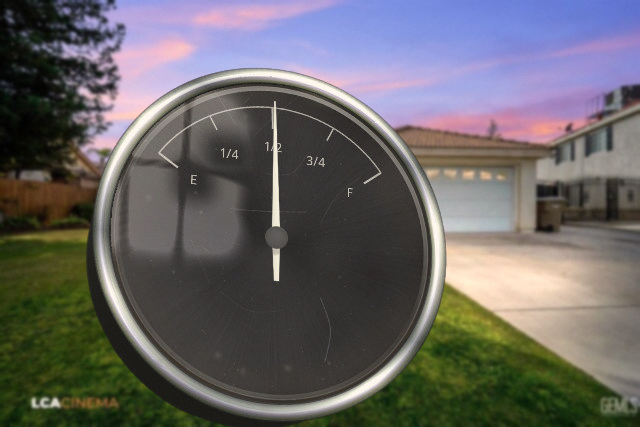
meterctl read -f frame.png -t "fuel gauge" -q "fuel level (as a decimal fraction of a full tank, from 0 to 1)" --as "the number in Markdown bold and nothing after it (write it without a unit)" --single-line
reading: **0.5**
